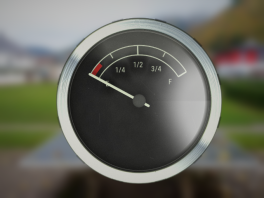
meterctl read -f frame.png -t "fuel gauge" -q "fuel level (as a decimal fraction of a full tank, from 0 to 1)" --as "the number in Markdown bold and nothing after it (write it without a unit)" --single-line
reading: **0**
